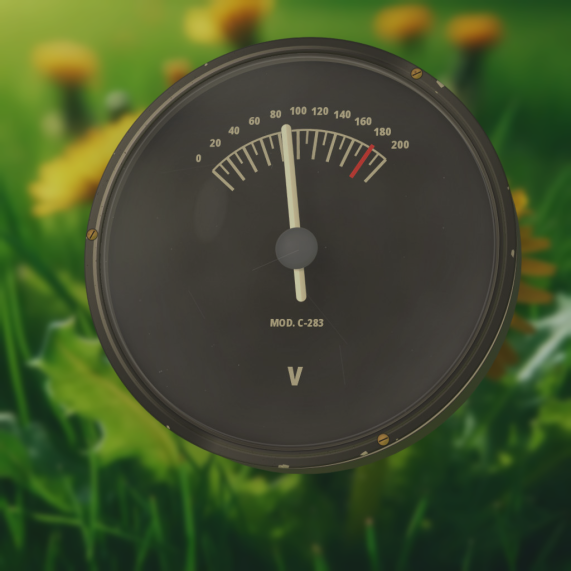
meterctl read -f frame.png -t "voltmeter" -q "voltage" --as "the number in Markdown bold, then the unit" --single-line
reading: **90** V
